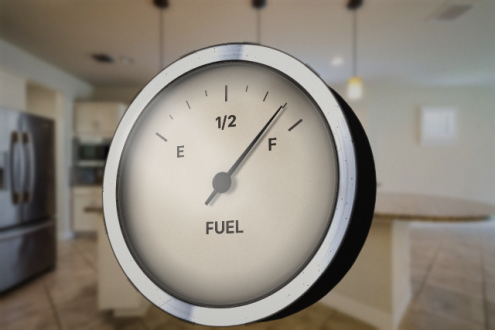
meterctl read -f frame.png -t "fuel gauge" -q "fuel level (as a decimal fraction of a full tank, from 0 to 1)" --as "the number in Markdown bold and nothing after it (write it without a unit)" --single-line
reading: **0.875**
